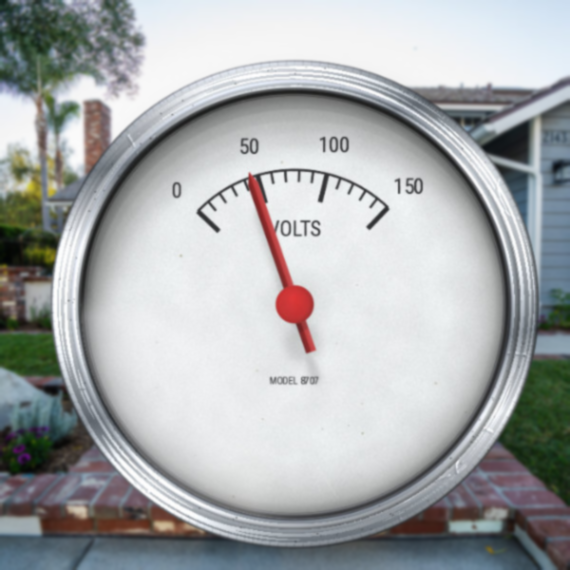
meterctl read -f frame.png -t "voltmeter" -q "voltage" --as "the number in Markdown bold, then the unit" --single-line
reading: **45** V
